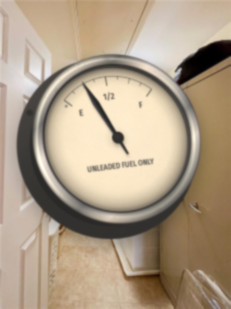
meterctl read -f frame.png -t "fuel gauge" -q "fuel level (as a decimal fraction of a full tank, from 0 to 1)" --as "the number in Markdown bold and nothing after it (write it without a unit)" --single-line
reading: **0.25**
